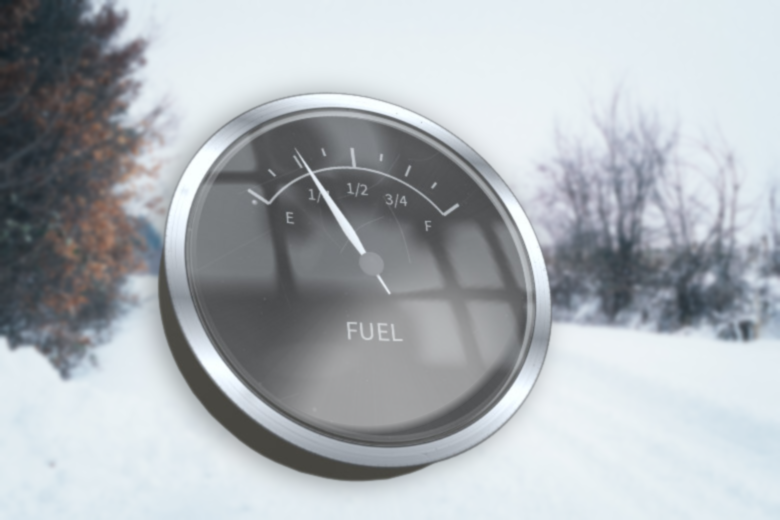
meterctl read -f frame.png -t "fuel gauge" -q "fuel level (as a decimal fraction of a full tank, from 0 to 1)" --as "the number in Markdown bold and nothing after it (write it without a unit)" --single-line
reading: **0.25**
